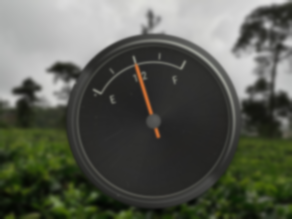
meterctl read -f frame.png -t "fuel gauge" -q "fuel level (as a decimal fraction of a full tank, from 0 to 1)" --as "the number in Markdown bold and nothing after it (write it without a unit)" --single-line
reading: **0.5**
